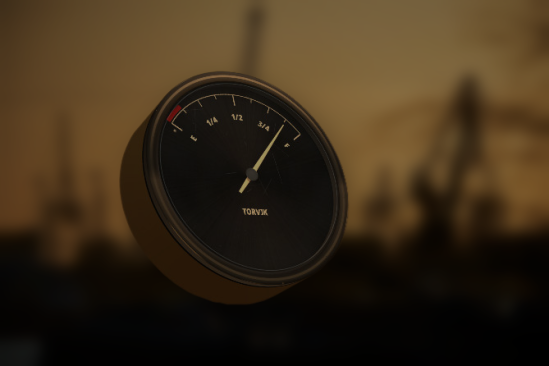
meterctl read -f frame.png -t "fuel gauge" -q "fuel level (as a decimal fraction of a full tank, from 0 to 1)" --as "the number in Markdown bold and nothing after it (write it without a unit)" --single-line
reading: **0.875**
